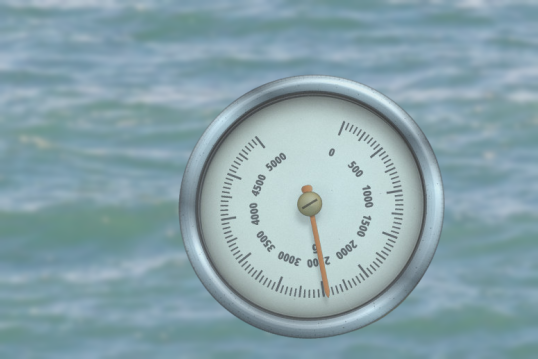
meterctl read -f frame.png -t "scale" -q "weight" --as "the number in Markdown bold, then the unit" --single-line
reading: **2450** g
